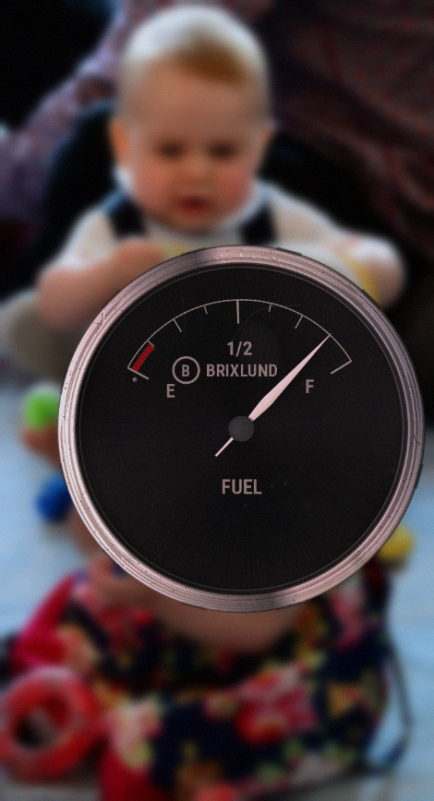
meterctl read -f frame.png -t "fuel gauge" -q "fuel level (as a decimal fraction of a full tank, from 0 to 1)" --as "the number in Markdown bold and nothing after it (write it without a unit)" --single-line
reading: **0.875**
